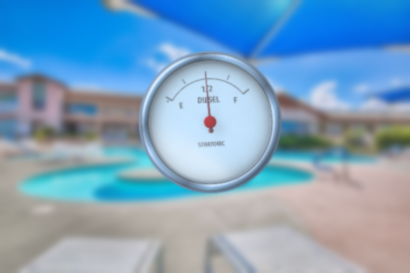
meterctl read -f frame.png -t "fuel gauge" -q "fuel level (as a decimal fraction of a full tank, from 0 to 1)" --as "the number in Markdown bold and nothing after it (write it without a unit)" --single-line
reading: **0.5**
